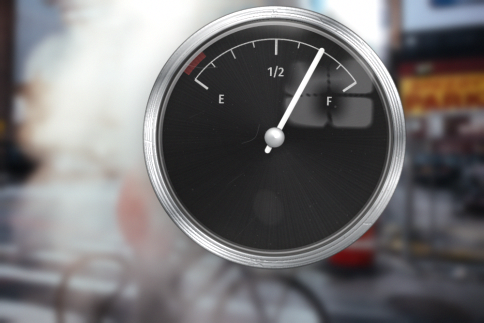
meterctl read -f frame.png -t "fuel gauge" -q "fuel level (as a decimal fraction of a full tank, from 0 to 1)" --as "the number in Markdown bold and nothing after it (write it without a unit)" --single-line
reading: **0.75**
